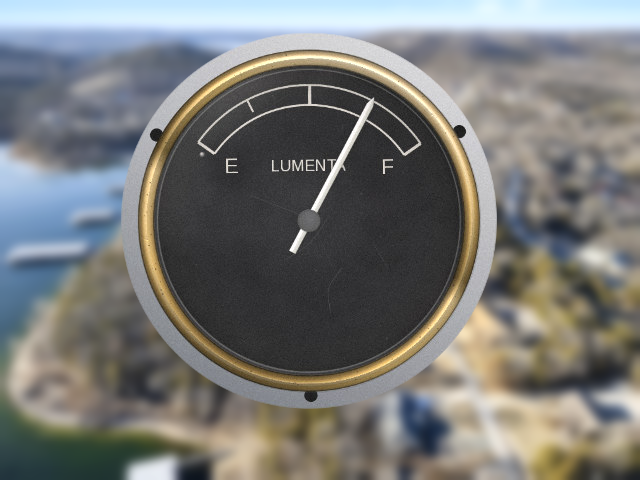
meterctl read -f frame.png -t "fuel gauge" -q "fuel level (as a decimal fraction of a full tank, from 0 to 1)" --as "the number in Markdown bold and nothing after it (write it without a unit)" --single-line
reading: **0.75**
